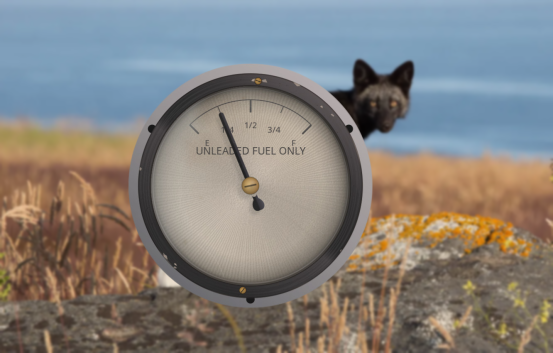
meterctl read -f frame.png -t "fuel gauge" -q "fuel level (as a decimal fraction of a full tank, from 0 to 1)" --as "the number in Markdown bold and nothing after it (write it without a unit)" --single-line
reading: **0.25**
